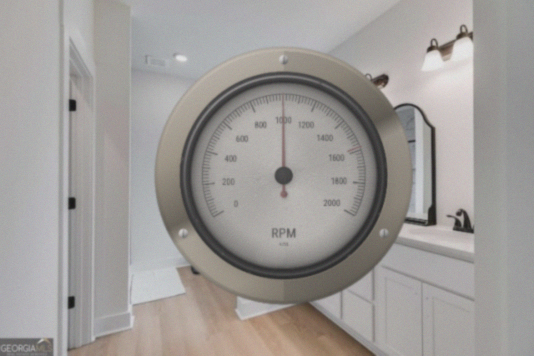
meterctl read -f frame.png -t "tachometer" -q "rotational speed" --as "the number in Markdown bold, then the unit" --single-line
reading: **1000** rpm
